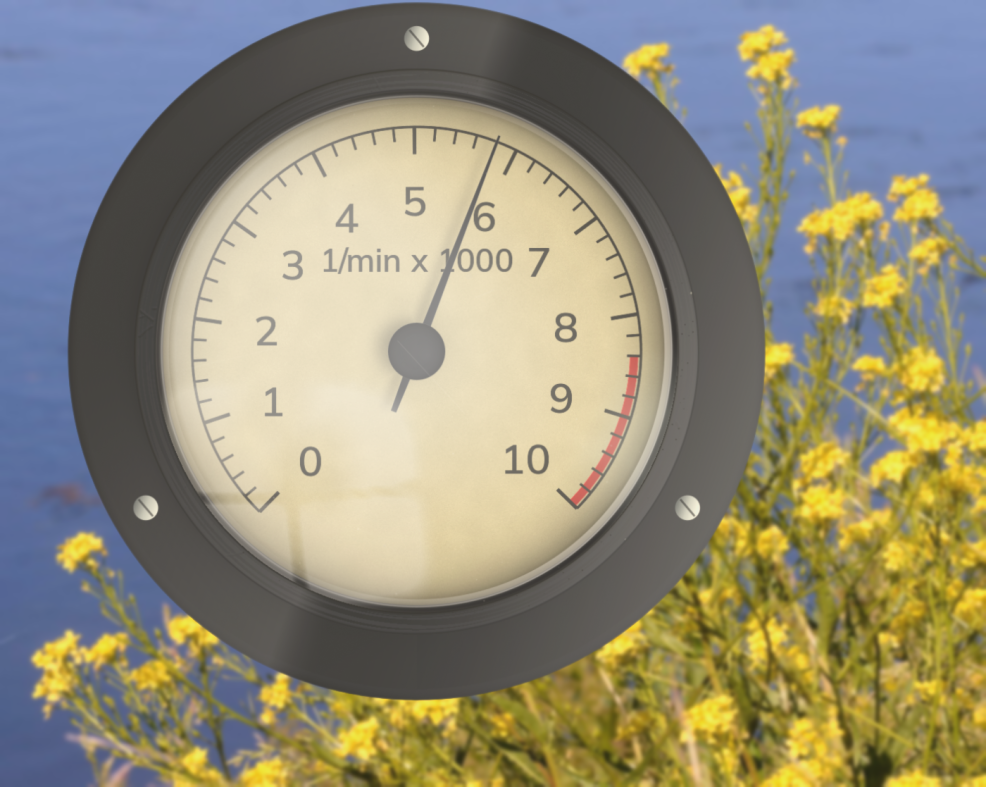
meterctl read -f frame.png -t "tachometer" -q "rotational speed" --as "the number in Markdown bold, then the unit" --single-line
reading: **5800** rpm
